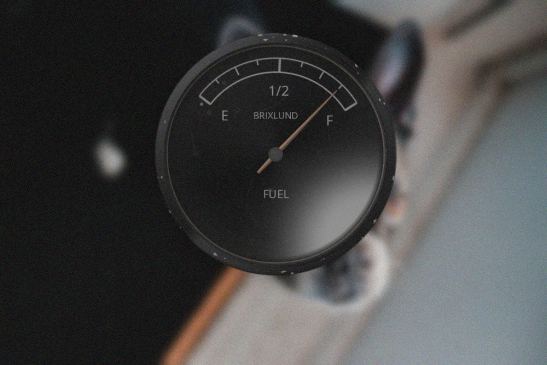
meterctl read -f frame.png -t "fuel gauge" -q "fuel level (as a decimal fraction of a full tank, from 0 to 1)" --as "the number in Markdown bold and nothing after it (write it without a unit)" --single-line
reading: **0.875**
